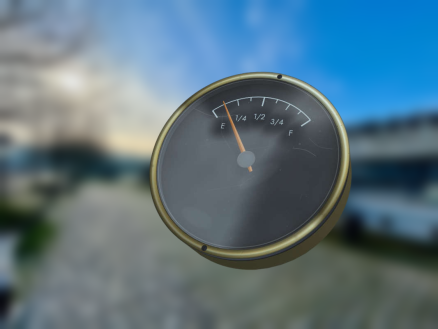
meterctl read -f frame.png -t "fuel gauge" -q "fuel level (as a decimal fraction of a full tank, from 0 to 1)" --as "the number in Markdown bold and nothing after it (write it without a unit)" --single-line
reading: **0.125**
